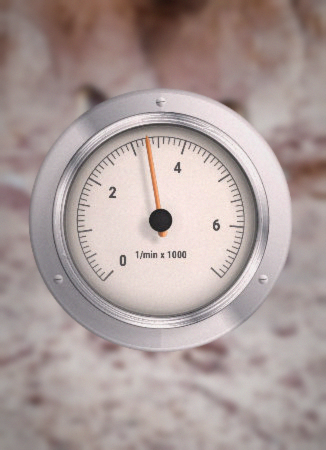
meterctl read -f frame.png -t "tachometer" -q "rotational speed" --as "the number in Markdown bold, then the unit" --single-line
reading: **3300** rpm
